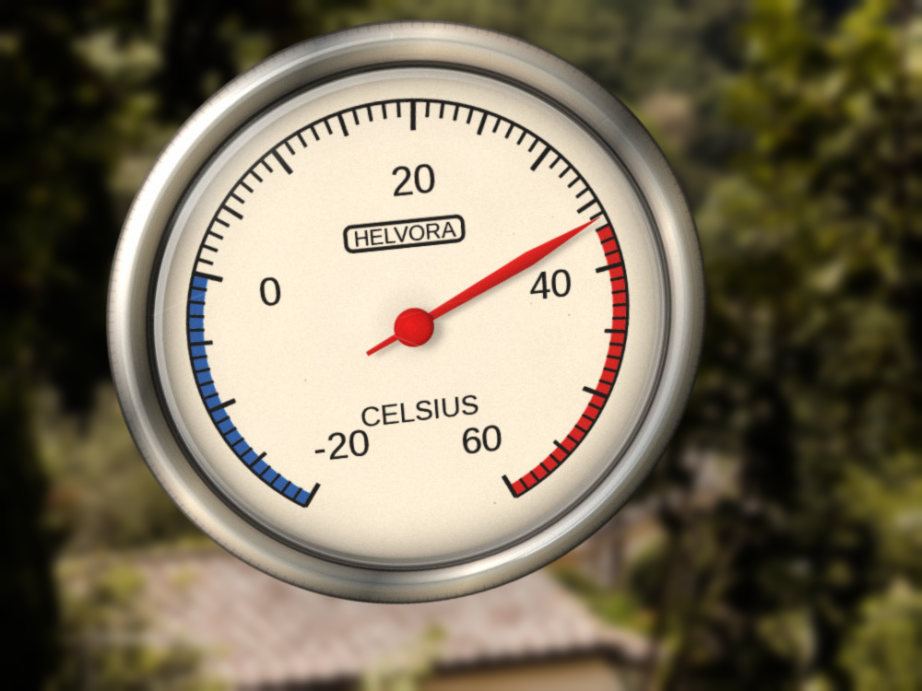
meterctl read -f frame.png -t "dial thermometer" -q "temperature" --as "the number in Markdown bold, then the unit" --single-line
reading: **36** °C
